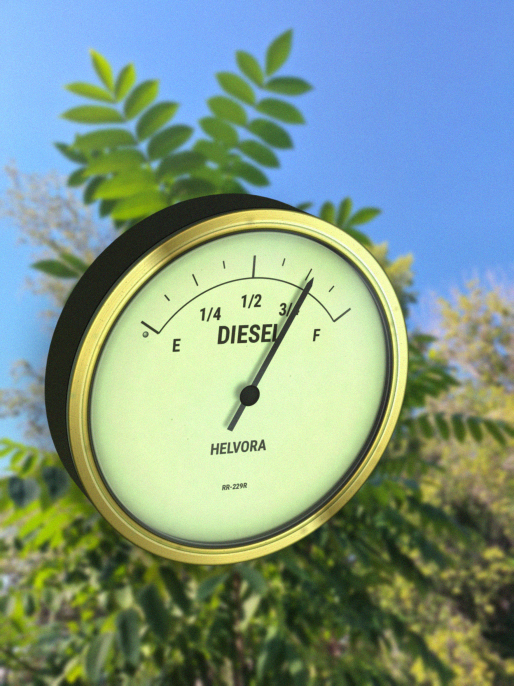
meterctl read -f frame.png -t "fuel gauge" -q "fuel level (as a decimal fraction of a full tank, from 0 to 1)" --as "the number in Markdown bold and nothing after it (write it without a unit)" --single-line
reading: **0.75**
